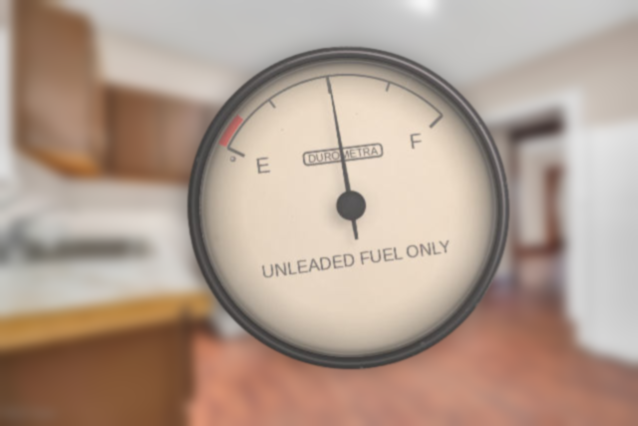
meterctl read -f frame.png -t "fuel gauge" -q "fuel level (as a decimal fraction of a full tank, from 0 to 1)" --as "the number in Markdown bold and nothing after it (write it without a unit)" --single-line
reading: **0.5**
